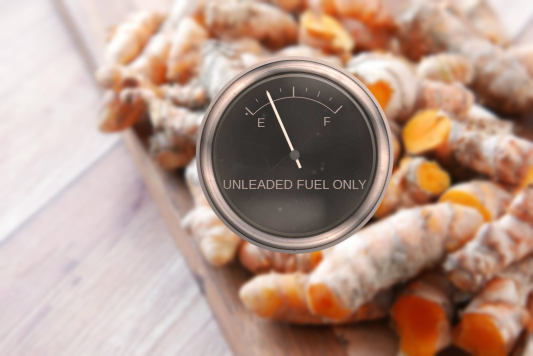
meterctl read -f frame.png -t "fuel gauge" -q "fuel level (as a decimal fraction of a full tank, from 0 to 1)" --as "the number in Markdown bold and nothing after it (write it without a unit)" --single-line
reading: **0.25**
